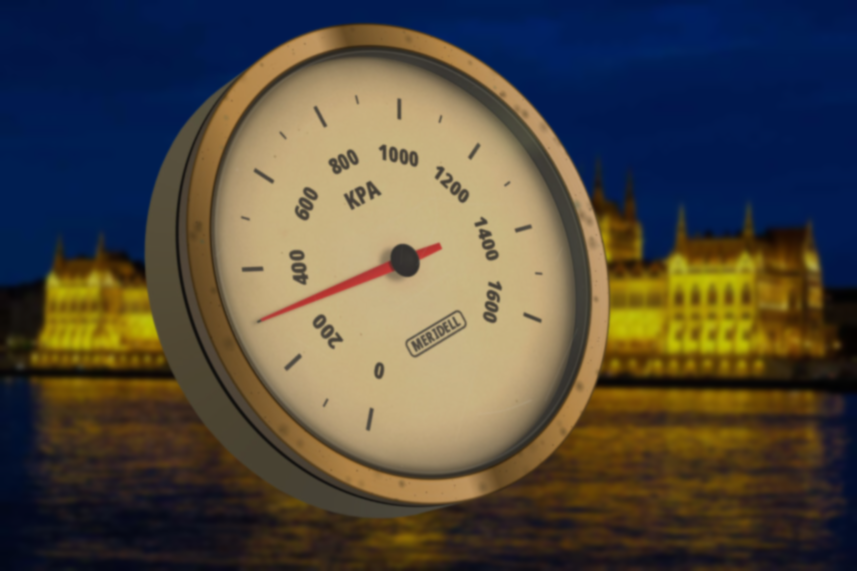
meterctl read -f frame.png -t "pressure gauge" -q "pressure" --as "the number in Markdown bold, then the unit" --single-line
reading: **300** kPa
